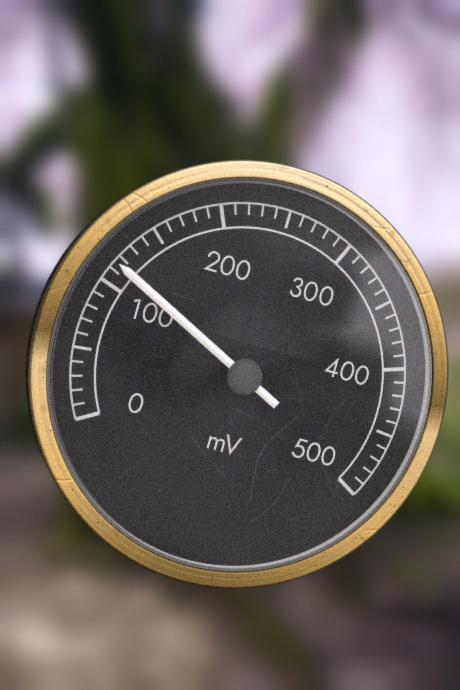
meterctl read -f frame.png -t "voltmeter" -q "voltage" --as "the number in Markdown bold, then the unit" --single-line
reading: **115** mV
